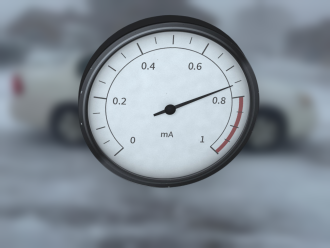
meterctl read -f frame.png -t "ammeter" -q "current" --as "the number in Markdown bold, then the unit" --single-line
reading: **0.75** mA
